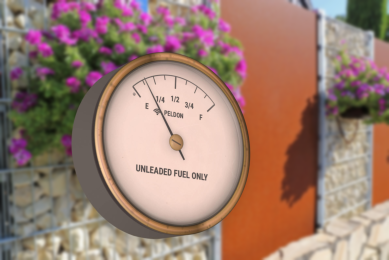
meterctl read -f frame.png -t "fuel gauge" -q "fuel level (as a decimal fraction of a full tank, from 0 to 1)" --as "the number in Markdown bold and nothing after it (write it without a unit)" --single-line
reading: **0.125**
